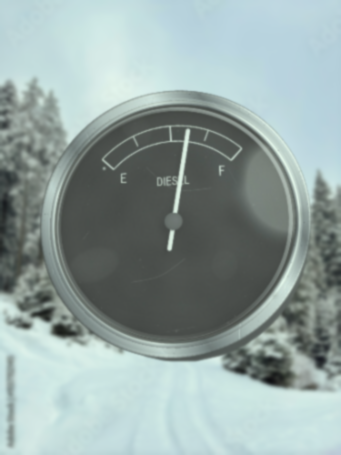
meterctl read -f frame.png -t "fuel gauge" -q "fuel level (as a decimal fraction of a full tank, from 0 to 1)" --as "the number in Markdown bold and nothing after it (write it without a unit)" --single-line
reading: **0.625**
